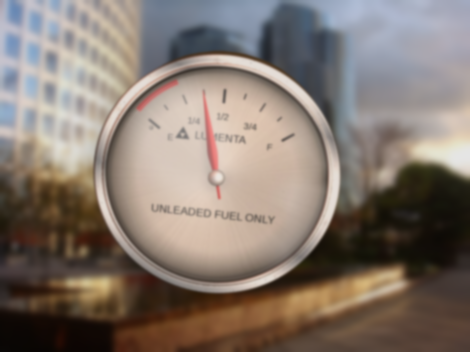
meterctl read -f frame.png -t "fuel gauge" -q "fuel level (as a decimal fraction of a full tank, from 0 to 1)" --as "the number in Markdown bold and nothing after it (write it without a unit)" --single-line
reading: **0.375**
